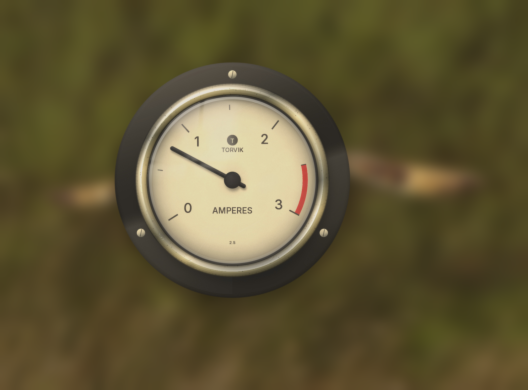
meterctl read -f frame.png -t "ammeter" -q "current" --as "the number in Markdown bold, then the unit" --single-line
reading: **0.75** A
